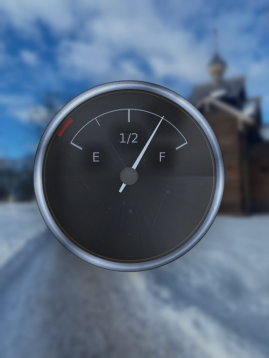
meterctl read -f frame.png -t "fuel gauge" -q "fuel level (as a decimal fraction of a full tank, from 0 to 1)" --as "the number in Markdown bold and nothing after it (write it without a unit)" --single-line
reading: **0.75**
